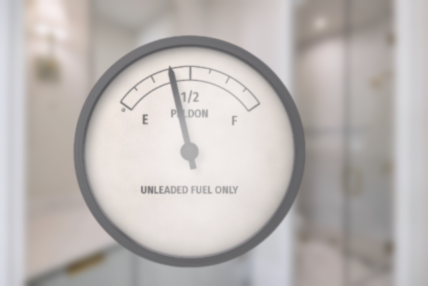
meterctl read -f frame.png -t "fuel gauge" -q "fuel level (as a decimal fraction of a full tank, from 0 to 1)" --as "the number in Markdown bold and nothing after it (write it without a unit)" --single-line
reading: **0.375**
